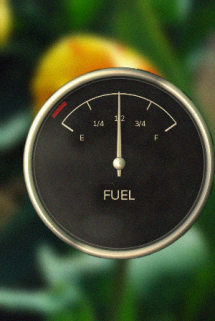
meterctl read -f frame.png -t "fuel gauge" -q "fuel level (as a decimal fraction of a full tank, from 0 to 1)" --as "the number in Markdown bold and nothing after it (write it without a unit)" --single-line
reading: **0.5**
